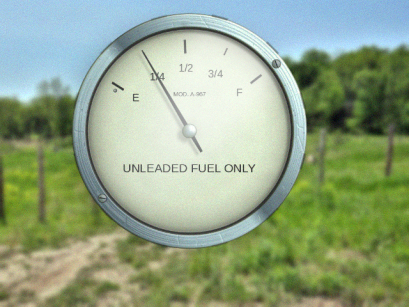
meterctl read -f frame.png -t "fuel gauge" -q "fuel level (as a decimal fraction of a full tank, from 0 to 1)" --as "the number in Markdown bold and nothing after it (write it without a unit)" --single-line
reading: **0.25**
